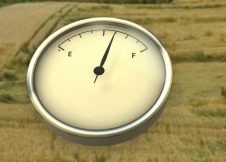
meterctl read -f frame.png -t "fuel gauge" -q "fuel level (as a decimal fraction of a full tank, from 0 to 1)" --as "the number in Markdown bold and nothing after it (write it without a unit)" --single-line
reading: **0.625**
